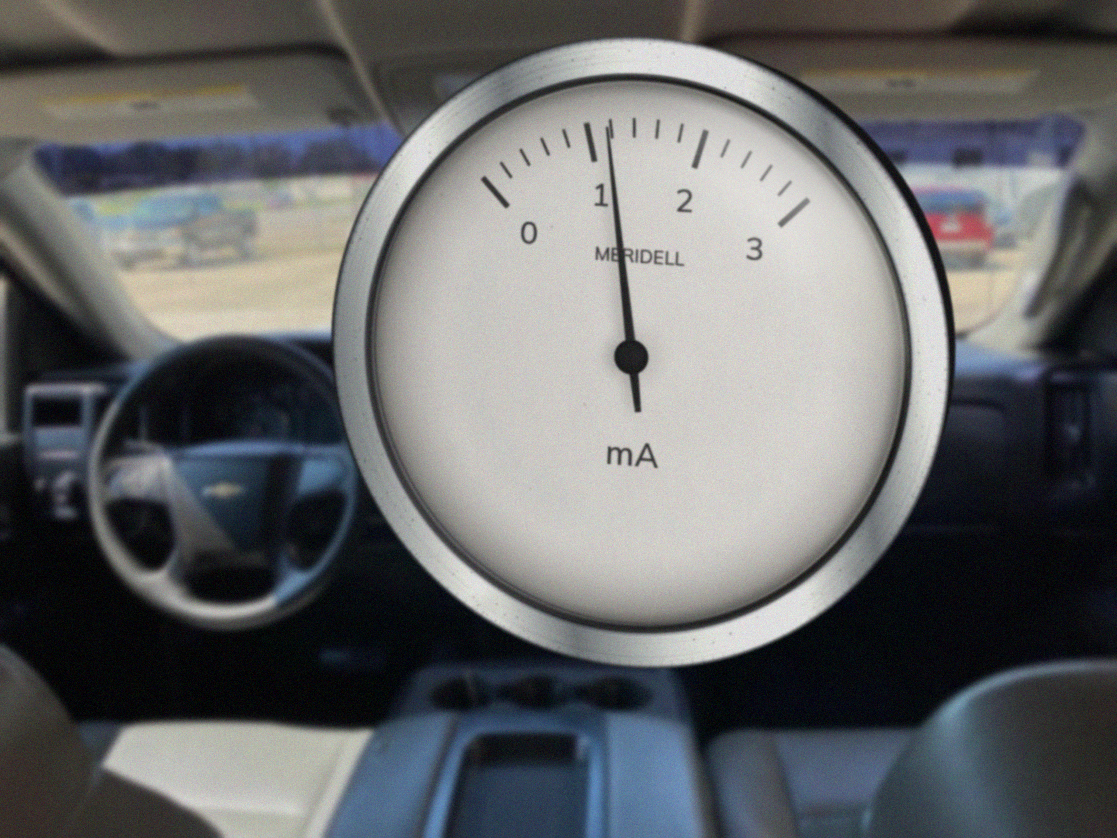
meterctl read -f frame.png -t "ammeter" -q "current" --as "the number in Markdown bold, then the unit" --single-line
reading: **1.2** mA
